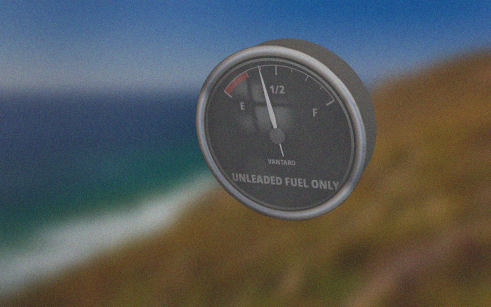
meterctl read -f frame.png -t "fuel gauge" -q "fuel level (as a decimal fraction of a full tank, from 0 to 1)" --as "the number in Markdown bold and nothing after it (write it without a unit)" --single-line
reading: **0.375**
